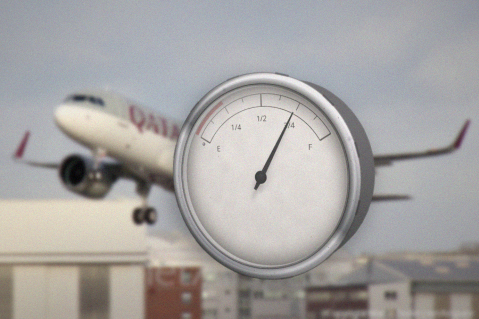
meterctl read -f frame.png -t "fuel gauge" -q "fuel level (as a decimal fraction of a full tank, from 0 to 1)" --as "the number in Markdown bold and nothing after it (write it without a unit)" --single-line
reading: **0.75**
